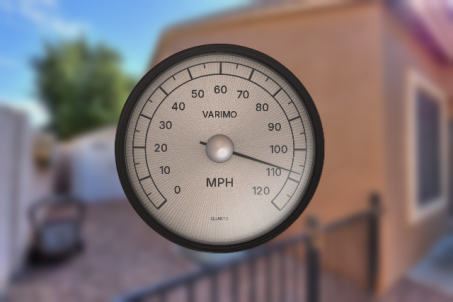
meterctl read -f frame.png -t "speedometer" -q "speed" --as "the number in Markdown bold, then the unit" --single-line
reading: **107.5** mph
